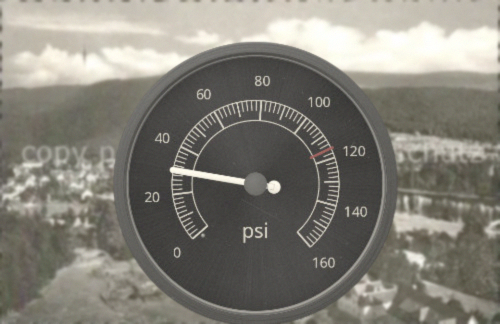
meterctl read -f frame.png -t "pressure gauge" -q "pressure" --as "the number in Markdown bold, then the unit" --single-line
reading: **30** psi
